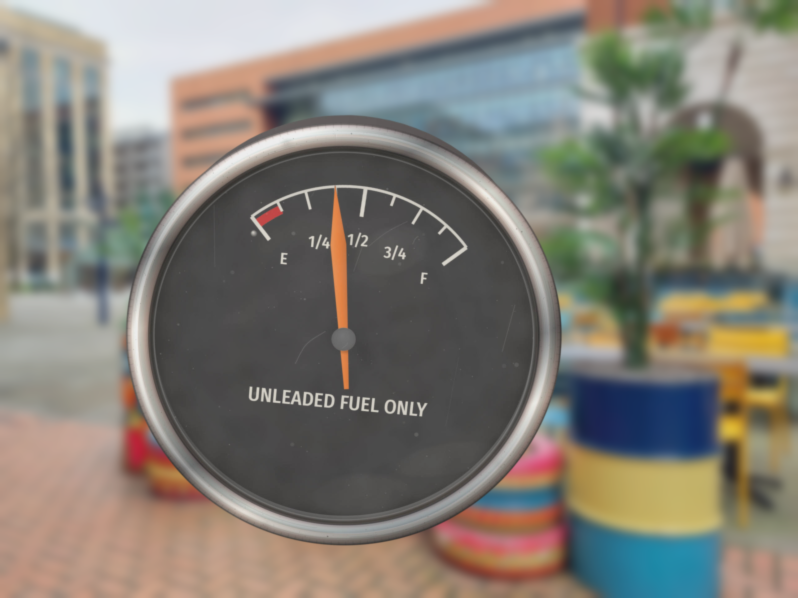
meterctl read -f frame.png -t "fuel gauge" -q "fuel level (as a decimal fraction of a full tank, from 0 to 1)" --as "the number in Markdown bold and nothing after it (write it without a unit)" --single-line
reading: **0.375**
